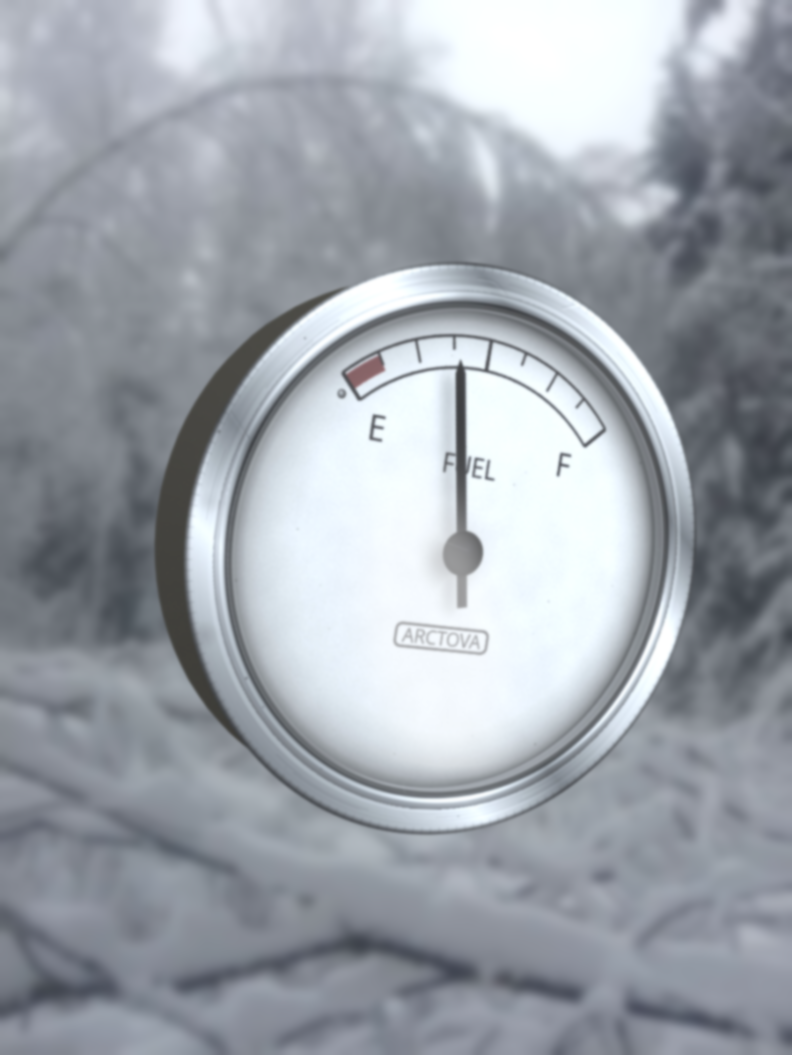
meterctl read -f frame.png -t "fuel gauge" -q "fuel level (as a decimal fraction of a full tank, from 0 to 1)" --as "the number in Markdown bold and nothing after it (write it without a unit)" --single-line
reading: **0.375**
